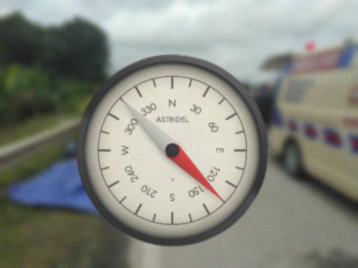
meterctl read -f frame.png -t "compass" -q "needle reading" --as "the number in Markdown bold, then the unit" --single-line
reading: **135** °
